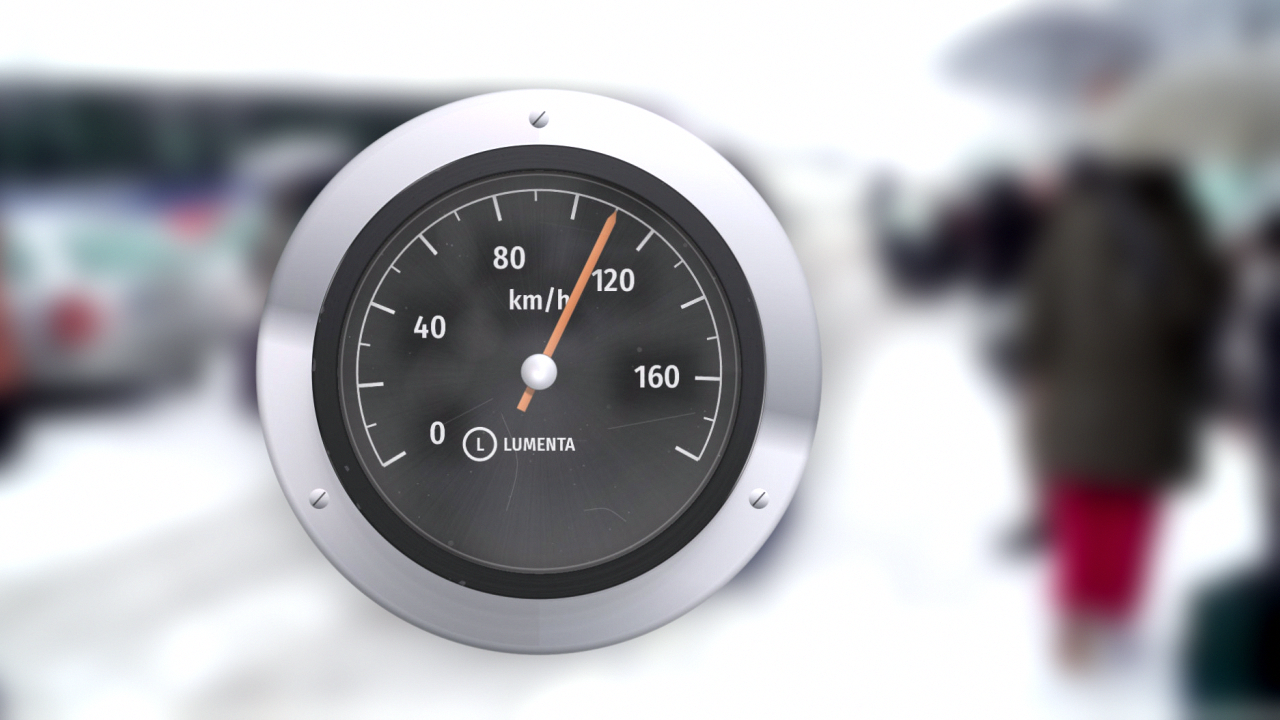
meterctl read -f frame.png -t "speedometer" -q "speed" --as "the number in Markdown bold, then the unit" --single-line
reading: **110** km/h
